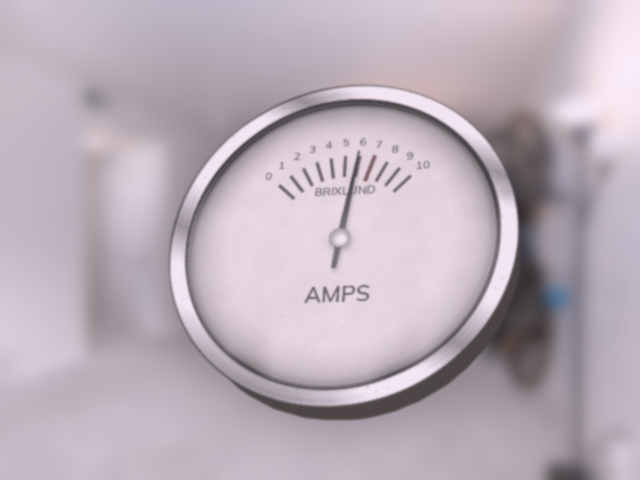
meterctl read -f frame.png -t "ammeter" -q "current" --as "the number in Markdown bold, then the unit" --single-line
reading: **6** A
